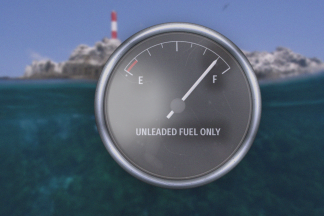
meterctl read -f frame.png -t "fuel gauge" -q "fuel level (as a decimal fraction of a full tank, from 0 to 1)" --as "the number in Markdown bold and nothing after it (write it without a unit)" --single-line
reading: **0.875**
